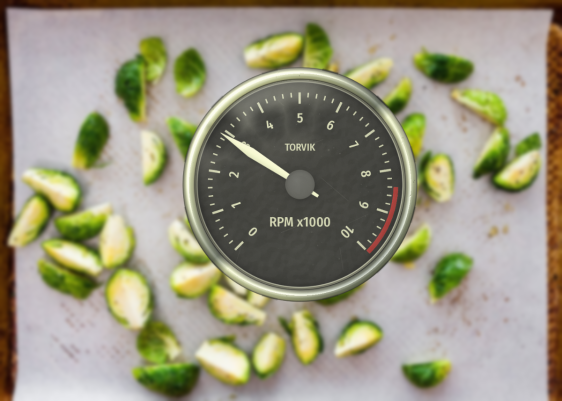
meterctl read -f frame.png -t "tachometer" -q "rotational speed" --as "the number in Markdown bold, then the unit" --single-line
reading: **2900** rpm
